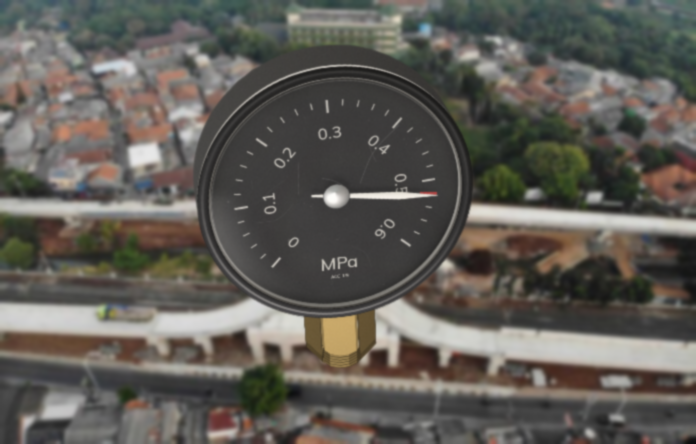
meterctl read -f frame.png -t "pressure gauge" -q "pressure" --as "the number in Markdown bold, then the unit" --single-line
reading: **0.52** MPa
